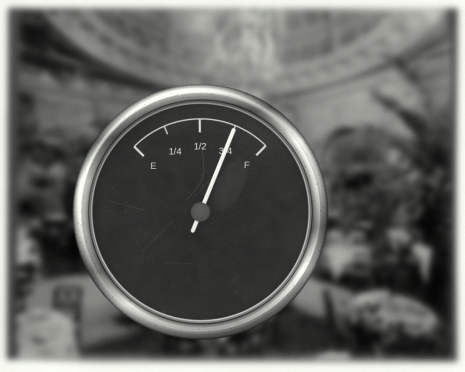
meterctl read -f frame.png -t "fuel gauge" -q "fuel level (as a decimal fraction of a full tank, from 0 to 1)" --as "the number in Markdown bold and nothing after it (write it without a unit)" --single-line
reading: **0.75**
